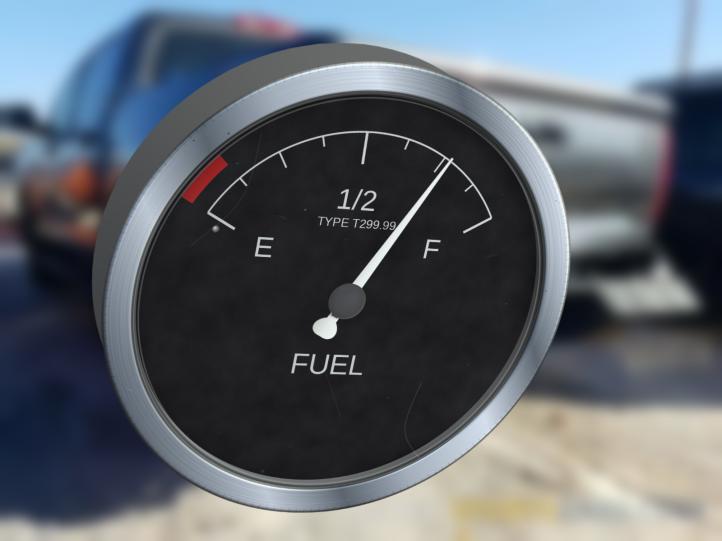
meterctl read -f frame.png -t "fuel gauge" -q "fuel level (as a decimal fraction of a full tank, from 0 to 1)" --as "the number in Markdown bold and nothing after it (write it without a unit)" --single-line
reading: **0.75**
